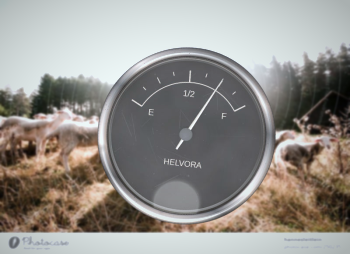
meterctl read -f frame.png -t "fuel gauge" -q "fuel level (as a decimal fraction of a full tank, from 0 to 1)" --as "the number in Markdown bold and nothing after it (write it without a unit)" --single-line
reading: **0.75**
